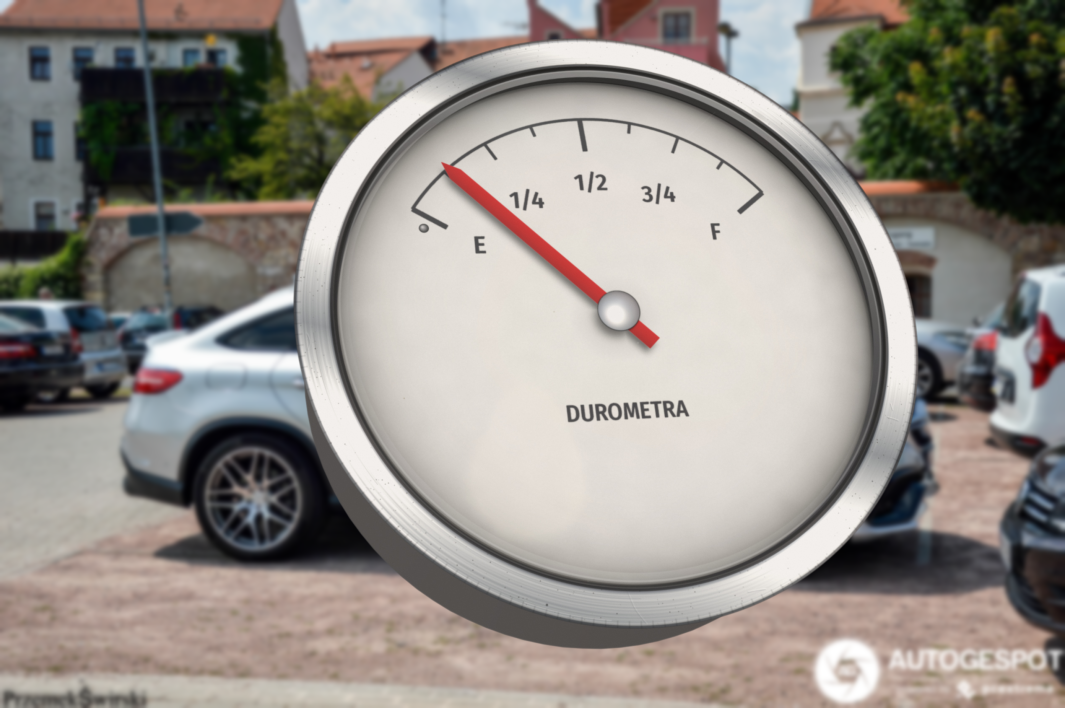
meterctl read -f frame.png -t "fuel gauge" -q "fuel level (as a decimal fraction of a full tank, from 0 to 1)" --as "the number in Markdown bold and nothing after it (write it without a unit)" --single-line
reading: **0.125**
